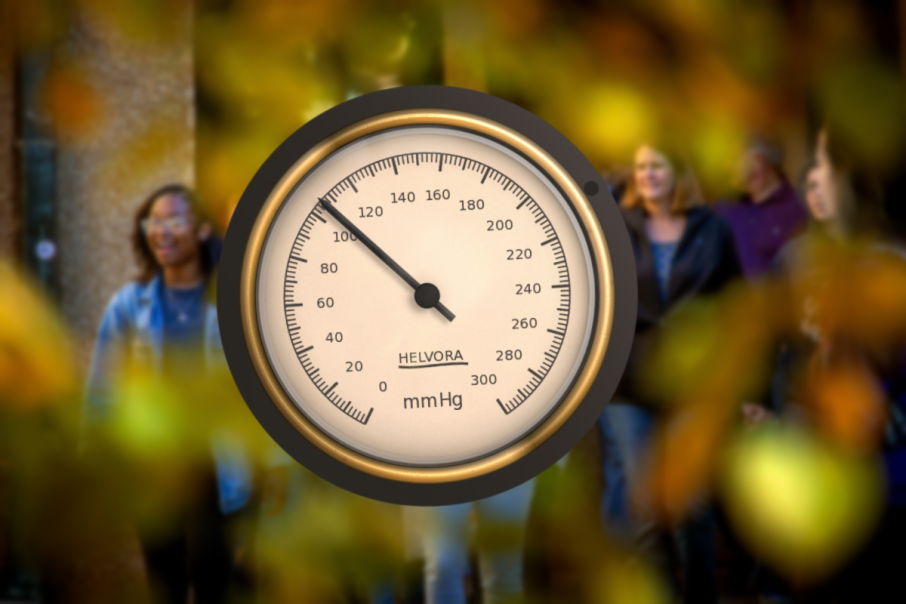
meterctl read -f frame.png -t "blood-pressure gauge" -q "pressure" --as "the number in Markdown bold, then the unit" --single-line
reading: **106** mmHg
